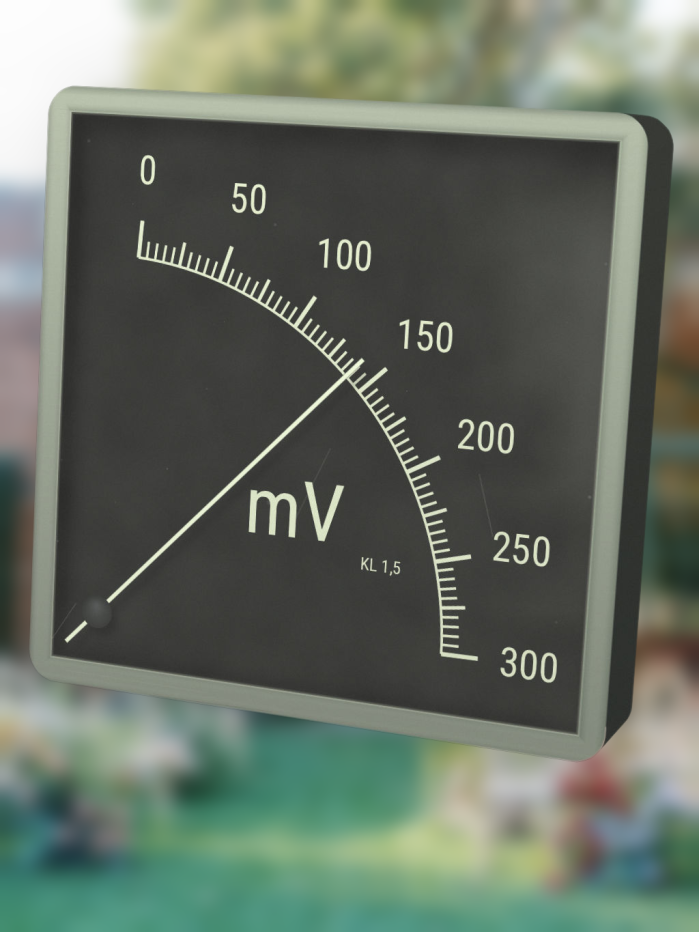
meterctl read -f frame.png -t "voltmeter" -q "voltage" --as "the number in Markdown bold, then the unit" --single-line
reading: **140** mV
